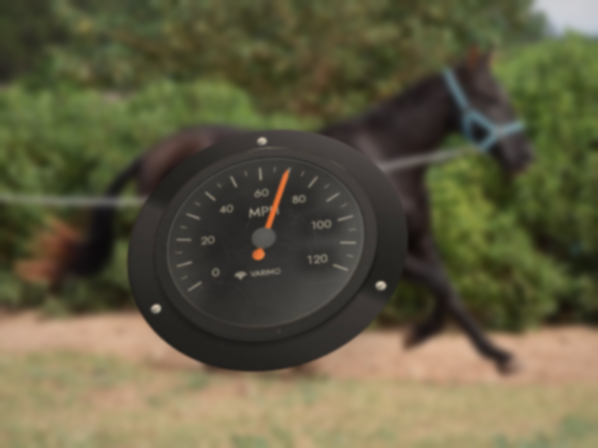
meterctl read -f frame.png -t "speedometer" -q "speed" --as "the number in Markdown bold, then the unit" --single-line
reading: **70** mph
